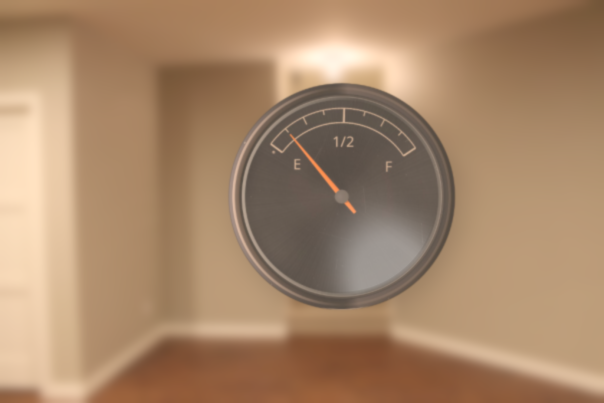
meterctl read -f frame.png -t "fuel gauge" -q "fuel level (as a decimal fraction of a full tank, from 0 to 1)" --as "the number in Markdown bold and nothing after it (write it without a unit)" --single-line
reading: **0.125**
